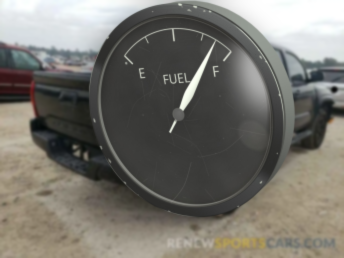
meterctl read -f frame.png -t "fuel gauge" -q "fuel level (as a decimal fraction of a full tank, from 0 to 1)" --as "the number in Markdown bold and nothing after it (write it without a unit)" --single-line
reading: **0.875**
